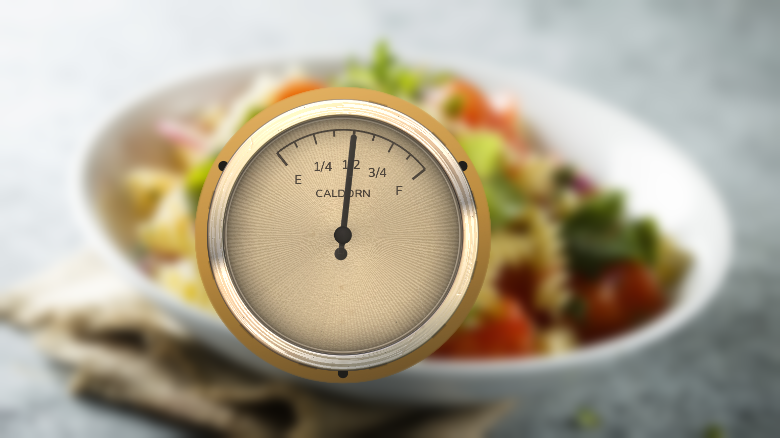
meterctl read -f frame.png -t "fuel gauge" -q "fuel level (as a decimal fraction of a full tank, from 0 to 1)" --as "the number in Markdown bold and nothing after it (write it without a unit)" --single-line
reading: **0.5**
